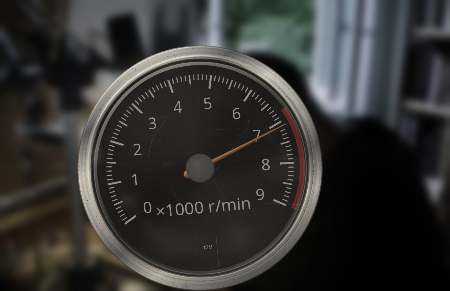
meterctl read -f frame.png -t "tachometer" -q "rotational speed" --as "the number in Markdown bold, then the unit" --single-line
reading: **7100** rpm
